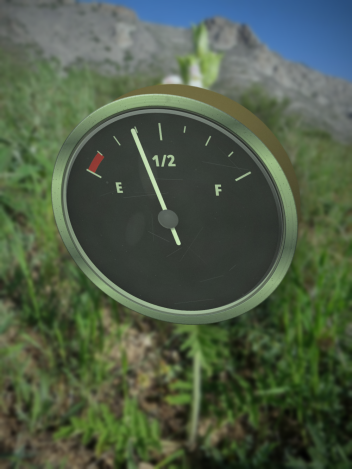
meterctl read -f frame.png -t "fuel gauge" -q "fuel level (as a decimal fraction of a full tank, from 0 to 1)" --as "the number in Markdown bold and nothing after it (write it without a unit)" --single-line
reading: **0.375**
